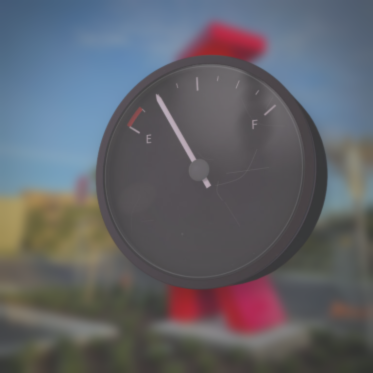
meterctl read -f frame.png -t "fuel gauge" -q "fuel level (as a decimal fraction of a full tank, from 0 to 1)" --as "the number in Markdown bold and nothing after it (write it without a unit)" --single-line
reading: **0.25**
